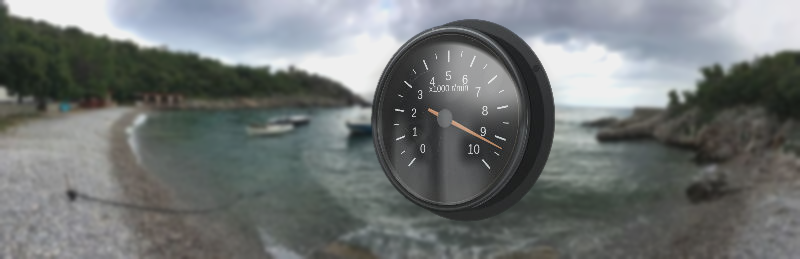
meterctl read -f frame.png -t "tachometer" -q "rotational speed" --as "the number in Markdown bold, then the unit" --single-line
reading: **9250** rpm
